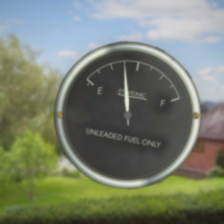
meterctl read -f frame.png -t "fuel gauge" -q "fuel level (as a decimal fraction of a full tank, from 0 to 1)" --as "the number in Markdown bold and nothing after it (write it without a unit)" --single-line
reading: **0.375**
